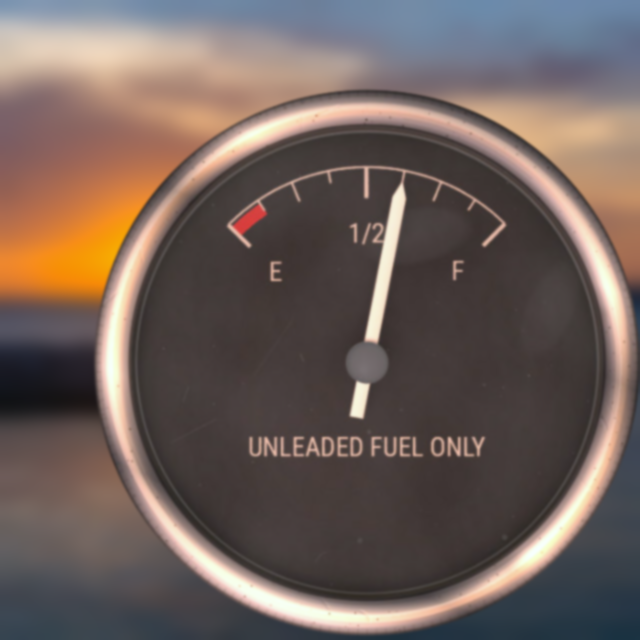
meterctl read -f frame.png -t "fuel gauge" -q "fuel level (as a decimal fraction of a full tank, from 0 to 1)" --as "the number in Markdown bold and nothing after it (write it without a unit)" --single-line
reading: **0.625**
